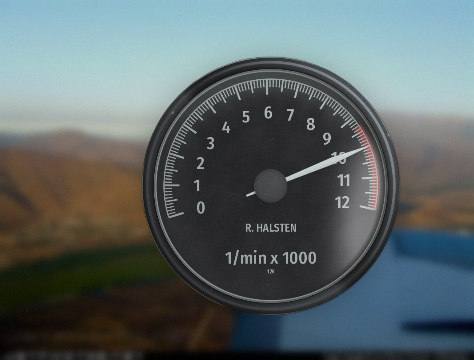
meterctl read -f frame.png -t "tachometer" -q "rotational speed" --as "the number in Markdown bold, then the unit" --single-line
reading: **10000** rpm
